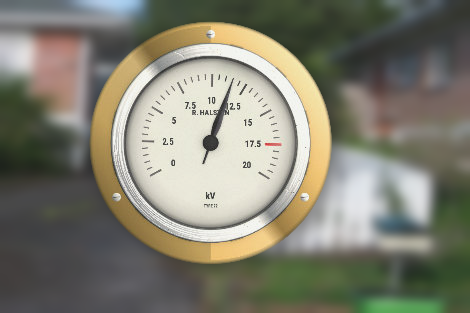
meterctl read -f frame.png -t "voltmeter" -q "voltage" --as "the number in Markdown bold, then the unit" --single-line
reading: **11.5** kV
